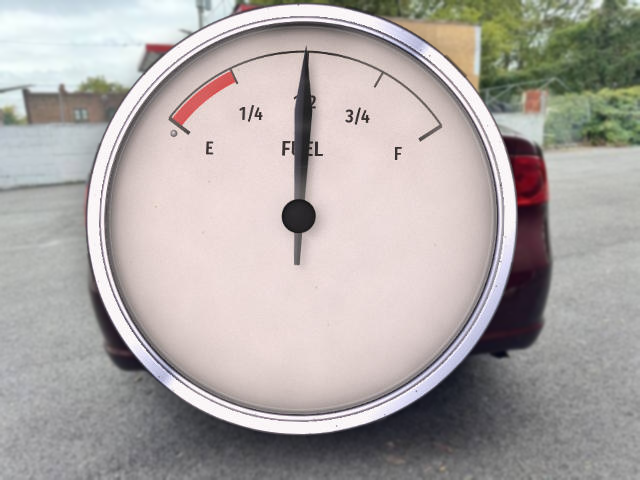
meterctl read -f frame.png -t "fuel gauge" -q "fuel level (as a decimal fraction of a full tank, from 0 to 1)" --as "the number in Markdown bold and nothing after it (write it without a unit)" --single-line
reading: **0.5**
